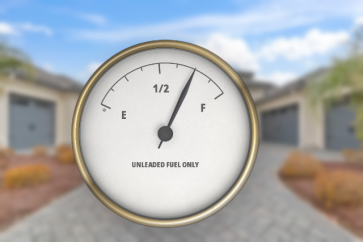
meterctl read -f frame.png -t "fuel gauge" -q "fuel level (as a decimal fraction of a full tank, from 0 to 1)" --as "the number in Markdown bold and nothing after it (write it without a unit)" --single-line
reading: **0.75**
